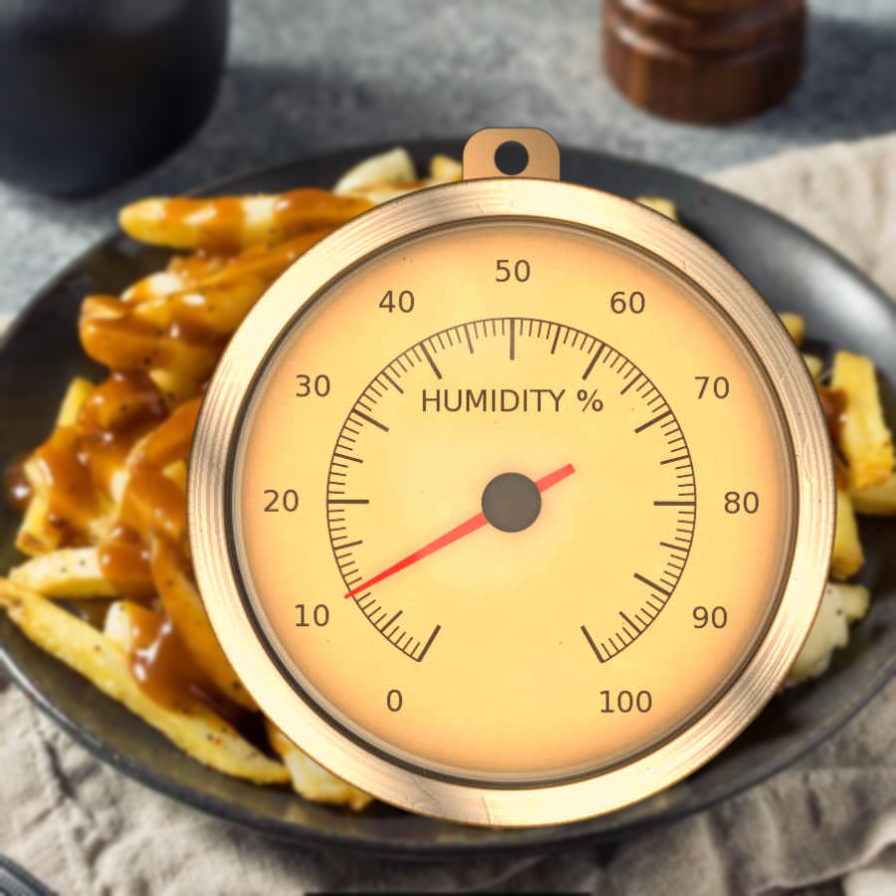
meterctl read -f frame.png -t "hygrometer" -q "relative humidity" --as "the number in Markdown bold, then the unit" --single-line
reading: **10** %
